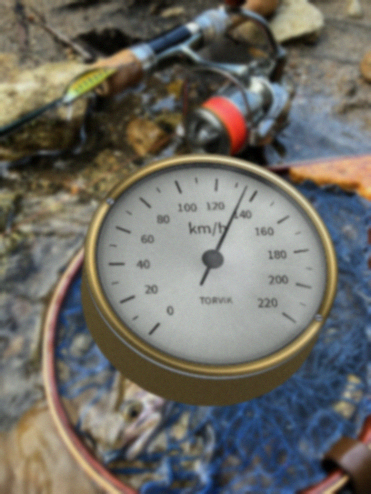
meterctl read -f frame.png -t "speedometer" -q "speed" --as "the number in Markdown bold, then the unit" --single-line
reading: **135** km/h
